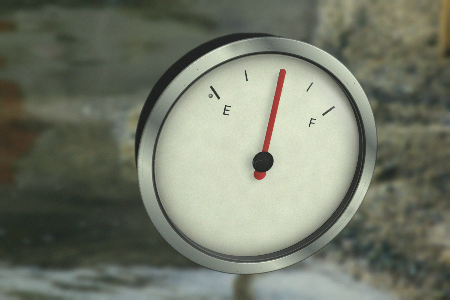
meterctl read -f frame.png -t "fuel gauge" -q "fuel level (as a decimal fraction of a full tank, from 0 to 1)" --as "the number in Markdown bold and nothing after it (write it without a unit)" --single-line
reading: **0.5**
